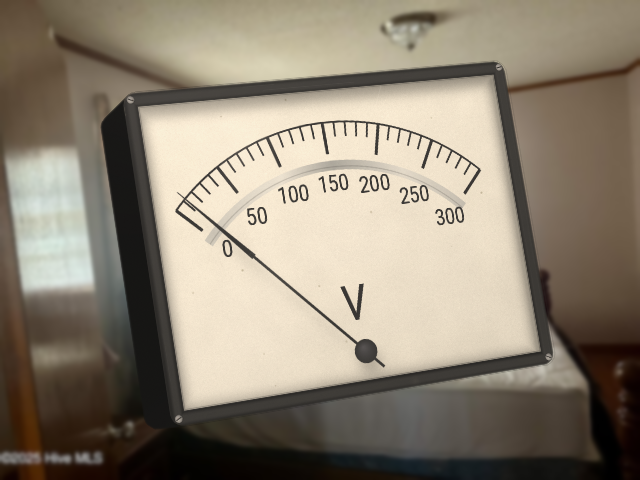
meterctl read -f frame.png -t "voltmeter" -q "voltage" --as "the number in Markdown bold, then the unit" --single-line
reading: **10** V
